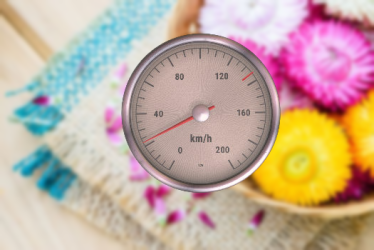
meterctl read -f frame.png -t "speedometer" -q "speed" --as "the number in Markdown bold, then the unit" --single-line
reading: **22.5** km/h
